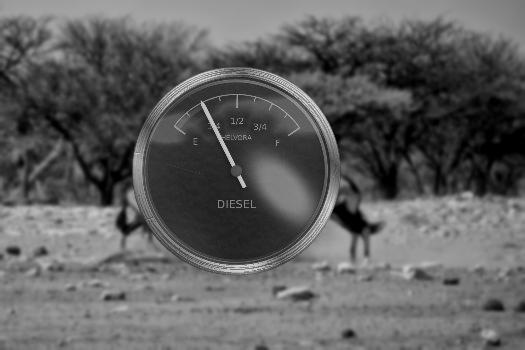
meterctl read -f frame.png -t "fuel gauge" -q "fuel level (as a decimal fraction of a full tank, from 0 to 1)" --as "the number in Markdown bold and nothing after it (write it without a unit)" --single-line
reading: **0.25**
